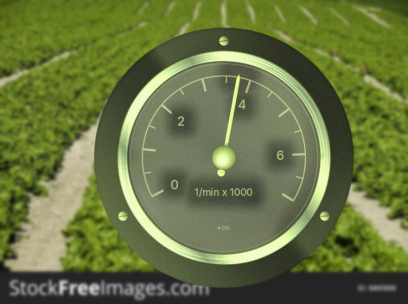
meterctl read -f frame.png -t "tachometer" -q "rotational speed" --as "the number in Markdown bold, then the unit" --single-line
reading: **3750** rpm
